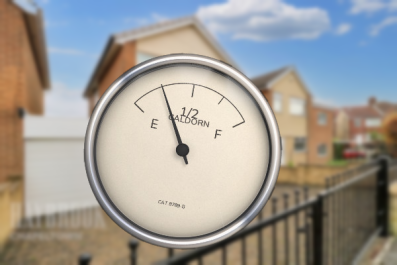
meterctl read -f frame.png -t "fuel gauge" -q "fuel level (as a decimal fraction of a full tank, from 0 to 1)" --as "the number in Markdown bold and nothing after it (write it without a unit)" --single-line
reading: **0.25**
